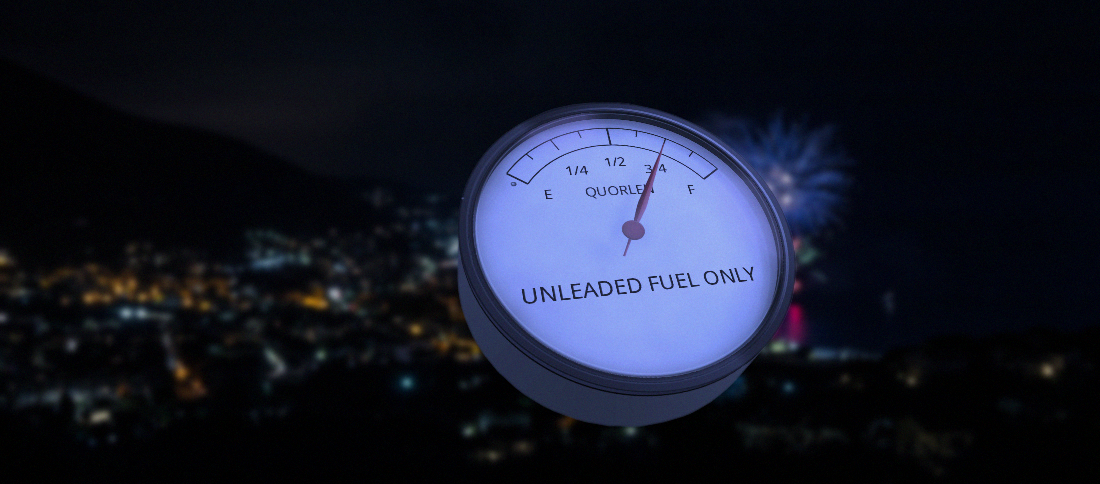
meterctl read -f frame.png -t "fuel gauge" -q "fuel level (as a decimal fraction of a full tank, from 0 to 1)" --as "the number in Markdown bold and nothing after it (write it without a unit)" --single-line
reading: **0.75**
